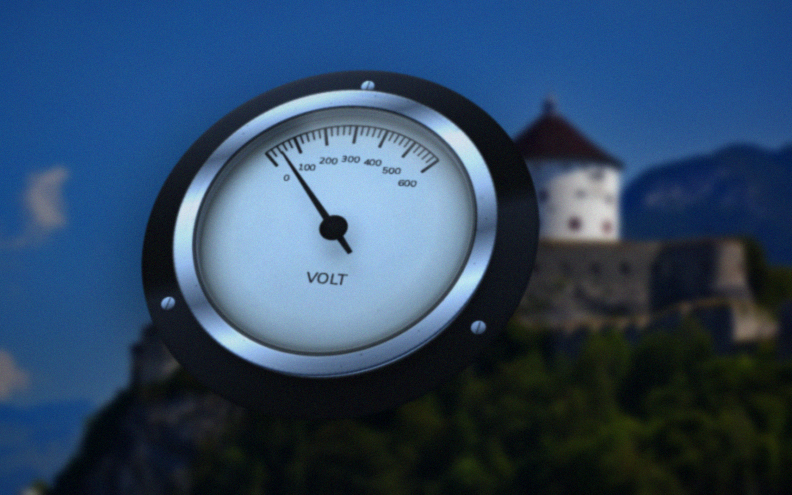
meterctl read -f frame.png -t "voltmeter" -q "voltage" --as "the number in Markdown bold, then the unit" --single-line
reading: **40** V
